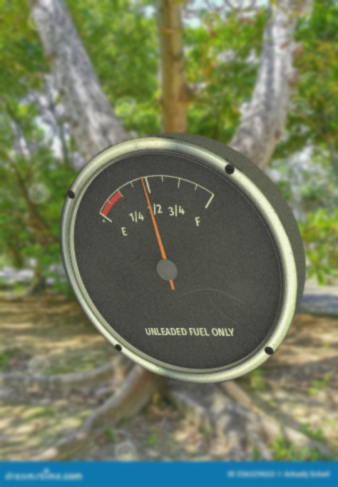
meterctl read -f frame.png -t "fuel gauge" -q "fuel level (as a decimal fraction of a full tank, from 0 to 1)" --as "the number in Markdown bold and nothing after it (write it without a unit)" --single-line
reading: **0.5**
